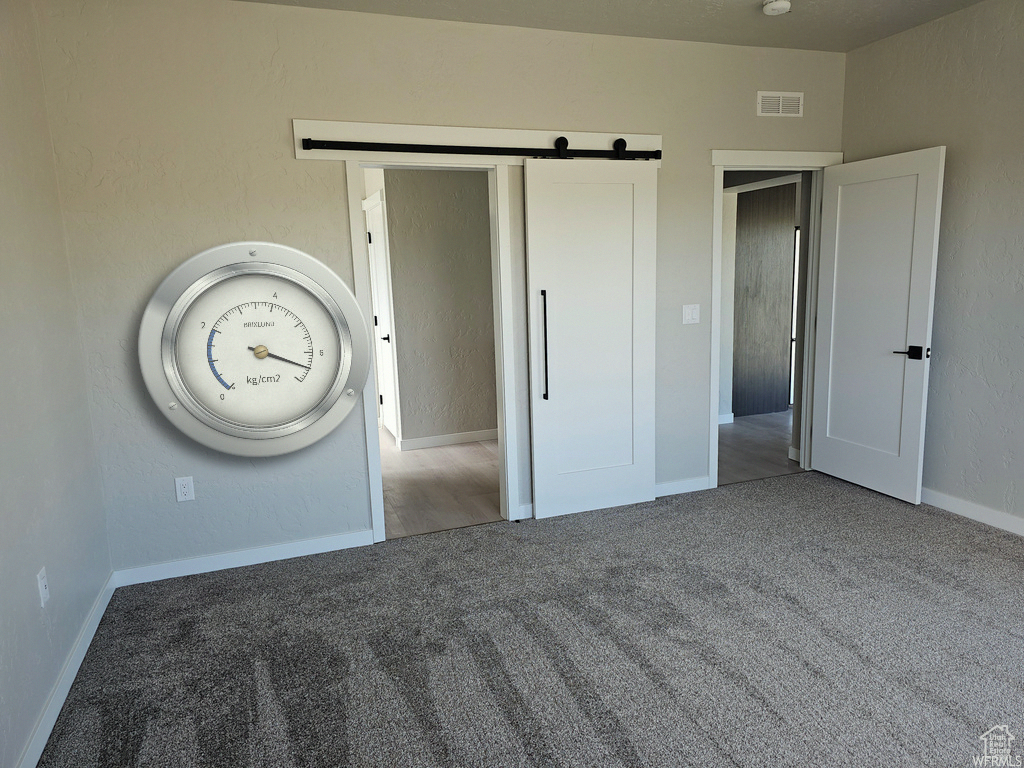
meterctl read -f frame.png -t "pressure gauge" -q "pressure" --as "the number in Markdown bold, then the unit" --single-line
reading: **6.5** kg/cm²
